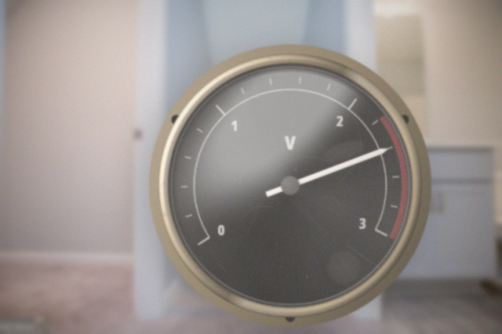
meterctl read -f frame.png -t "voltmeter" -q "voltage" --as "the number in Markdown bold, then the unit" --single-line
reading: **2.4** V
